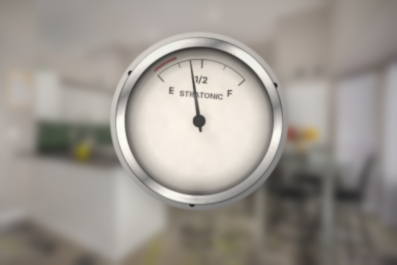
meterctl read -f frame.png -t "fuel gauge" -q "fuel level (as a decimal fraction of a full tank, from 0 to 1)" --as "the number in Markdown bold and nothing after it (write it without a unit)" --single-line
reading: **0.375**
